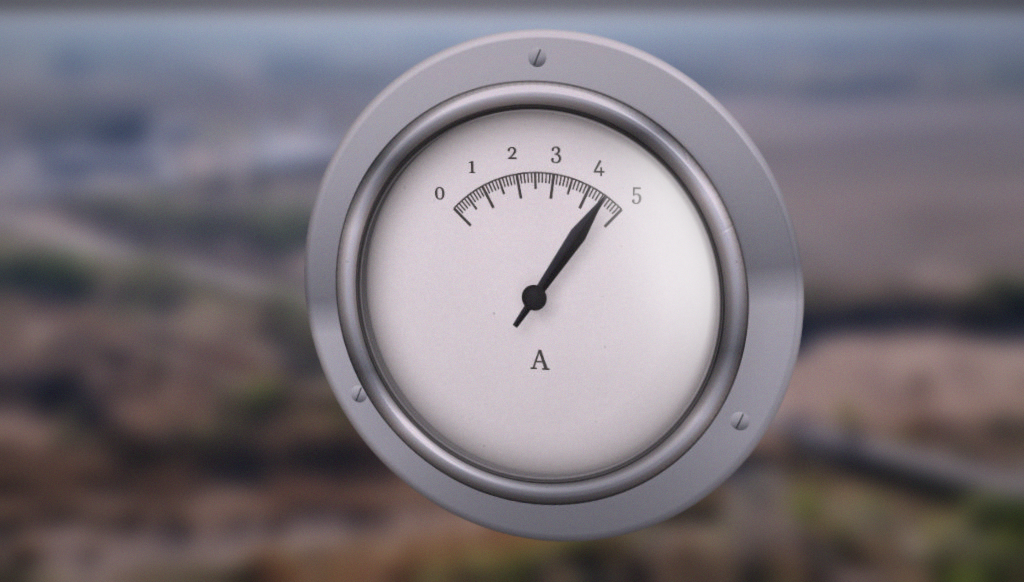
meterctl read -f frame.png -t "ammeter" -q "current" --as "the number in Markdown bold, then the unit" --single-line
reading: **4.5** A
